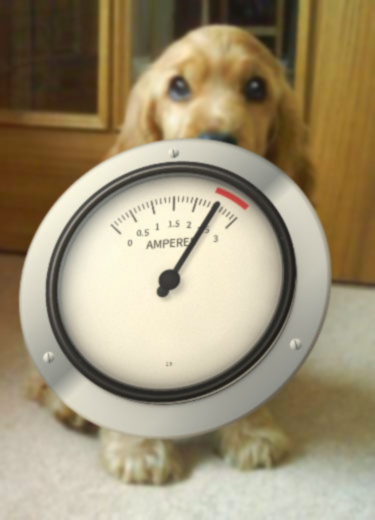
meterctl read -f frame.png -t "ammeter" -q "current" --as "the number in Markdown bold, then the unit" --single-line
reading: **2.5** A
